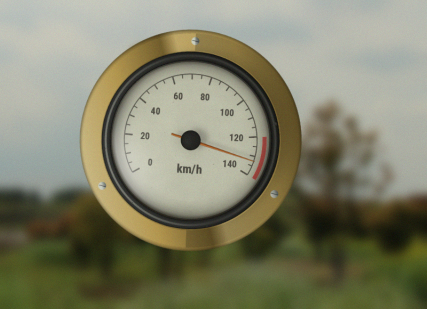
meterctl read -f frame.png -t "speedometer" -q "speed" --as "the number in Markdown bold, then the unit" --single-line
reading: **132.5** km/h
